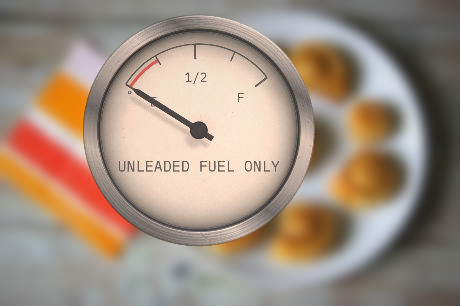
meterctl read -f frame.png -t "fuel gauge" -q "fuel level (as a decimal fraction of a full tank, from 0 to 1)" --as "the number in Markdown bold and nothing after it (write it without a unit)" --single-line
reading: **0**
